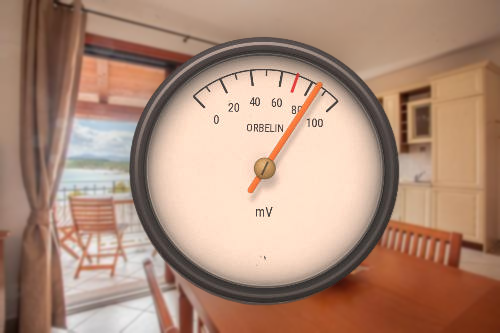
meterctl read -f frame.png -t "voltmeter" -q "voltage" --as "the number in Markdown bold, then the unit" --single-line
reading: **85** mV
